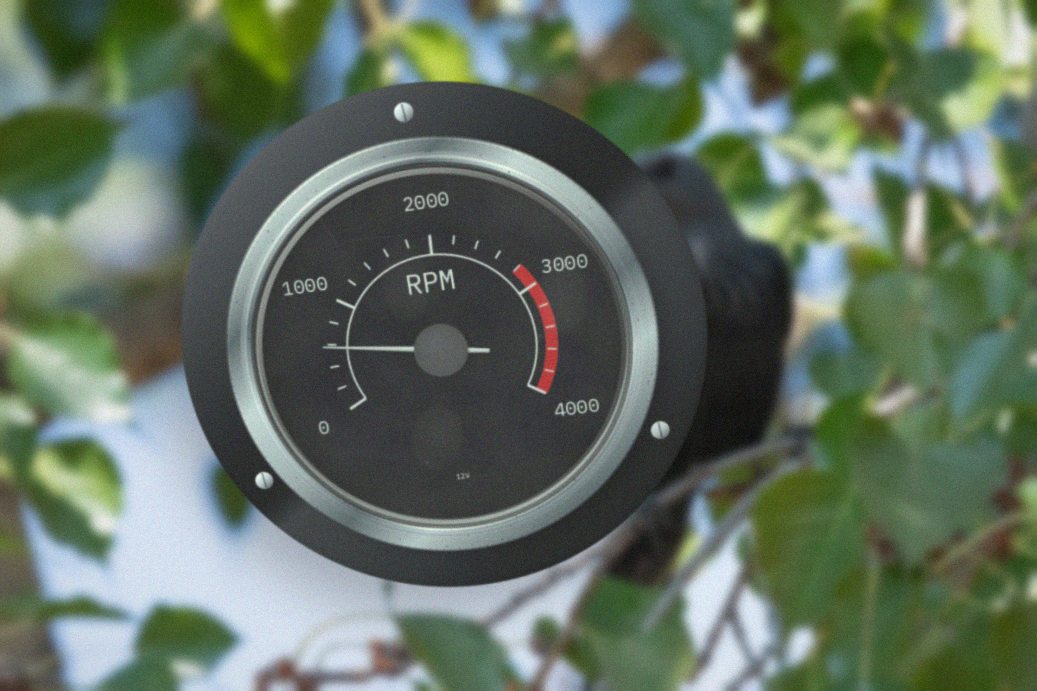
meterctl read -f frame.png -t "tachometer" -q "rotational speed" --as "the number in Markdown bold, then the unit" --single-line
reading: **600** rpm
